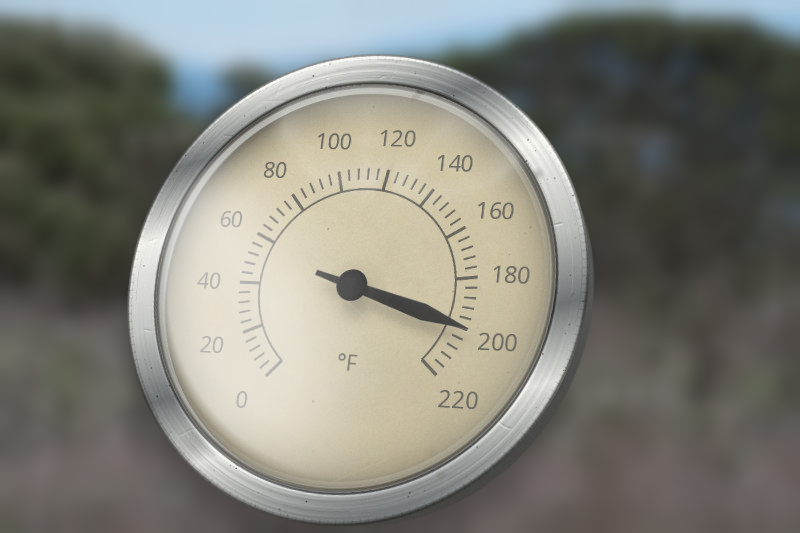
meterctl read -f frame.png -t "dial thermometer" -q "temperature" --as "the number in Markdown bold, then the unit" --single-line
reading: **200** °F
